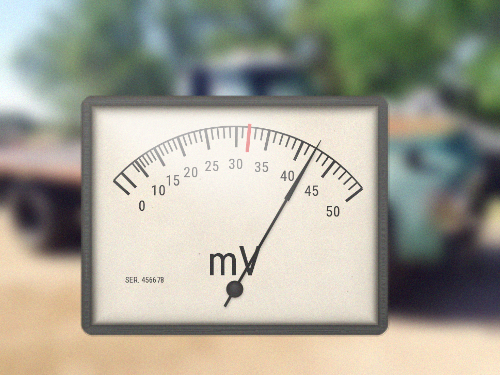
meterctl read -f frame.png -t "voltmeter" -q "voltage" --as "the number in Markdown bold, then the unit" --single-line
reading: **42** mV
